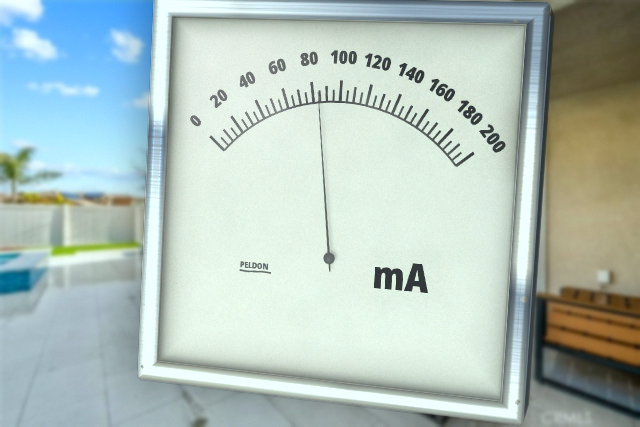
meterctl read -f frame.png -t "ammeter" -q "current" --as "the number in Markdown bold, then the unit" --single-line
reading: **85** mA
